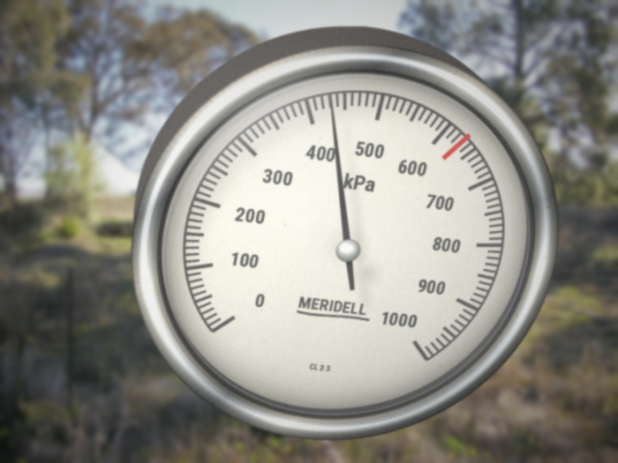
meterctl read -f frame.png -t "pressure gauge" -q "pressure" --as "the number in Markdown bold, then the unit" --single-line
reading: **430** kPa
